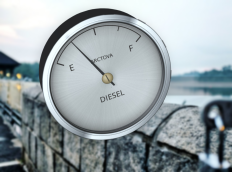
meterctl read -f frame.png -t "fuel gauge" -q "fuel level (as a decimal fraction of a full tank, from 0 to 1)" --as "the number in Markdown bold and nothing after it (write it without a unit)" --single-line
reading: **0.25**
